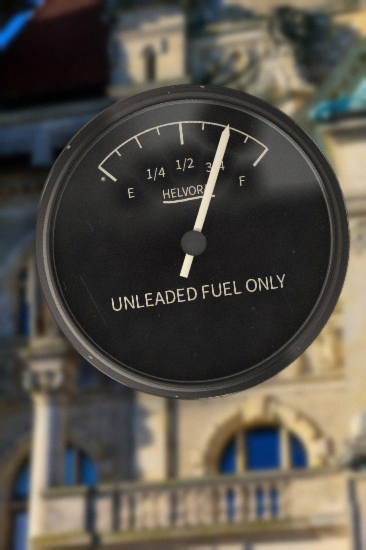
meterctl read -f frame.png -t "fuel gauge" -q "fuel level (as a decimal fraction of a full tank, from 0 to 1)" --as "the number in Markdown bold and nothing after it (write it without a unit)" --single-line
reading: **0.75**
